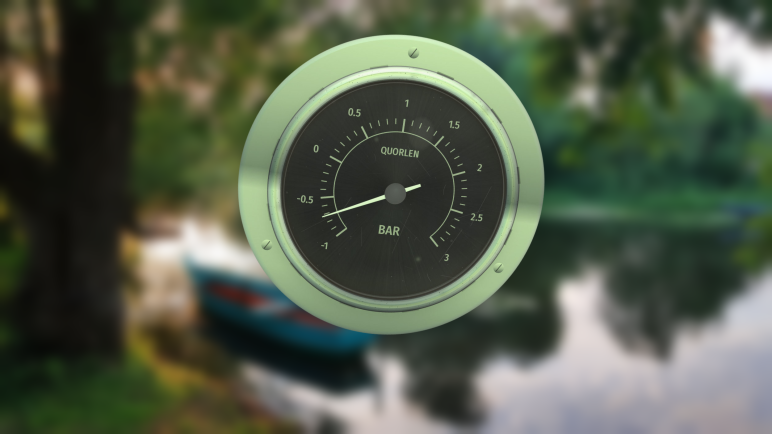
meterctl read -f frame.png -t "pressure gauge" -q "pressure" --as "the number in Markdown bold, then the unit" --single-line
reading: **-0.7** bar
